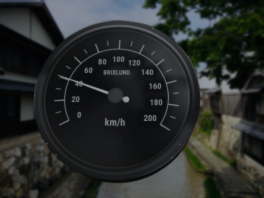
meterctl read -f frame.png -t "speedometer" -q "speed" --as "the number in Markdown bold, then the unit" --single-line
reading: **40** km/h
